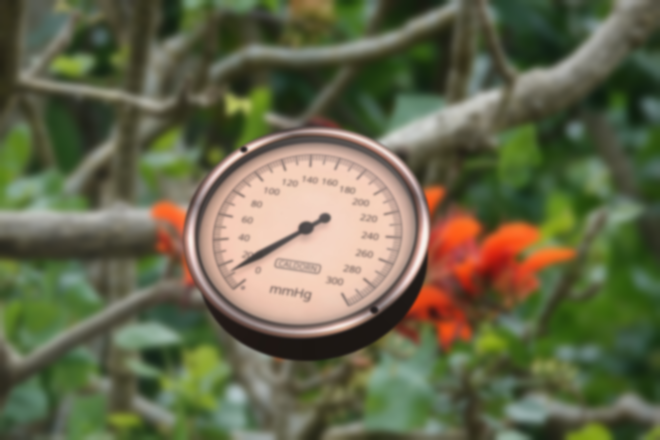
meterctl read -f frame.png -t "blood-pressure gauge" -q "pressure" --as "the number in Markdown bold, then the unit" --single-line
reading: **10** mmHg
